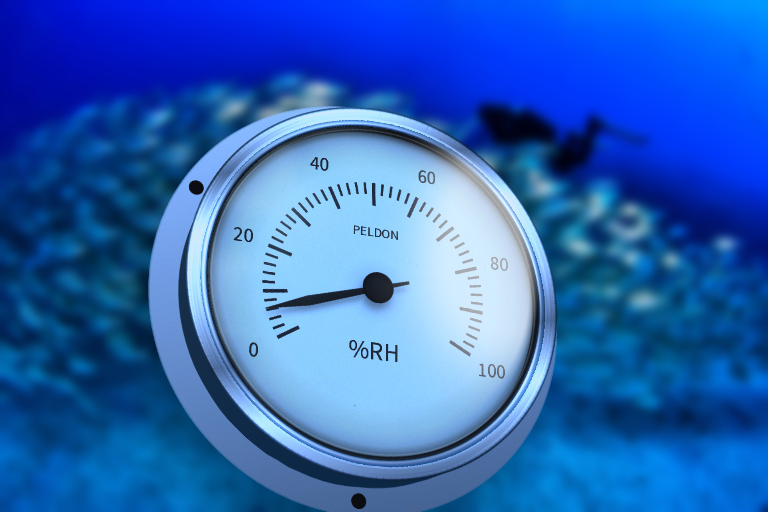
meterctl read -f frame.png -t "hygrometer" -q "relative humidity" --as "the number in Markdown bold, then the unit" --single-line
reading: **6** %
